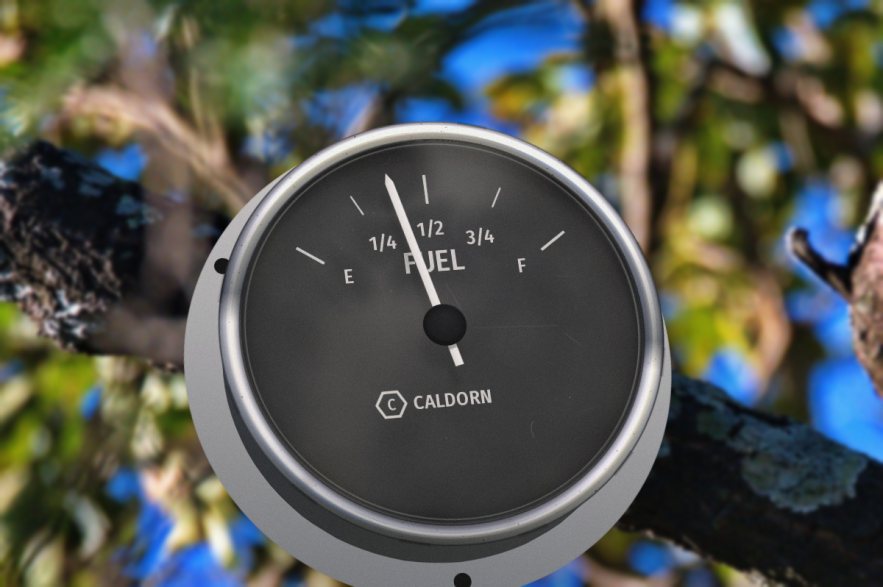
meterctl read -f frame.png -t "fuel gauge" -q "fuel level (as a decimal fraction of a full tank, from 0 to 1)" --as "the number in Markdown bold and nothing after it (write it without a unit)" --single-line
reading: **0.375**
